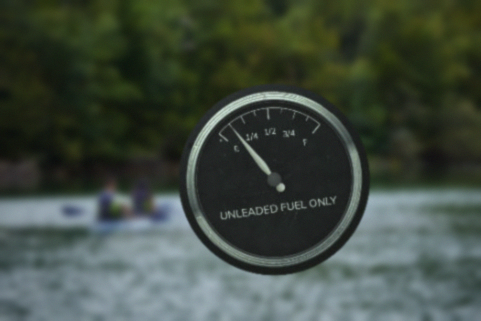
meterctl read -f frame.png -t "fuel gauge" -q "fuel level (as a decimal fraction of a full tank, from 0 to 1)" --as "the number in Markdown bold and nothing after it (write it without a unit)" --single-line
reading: **0.125**
